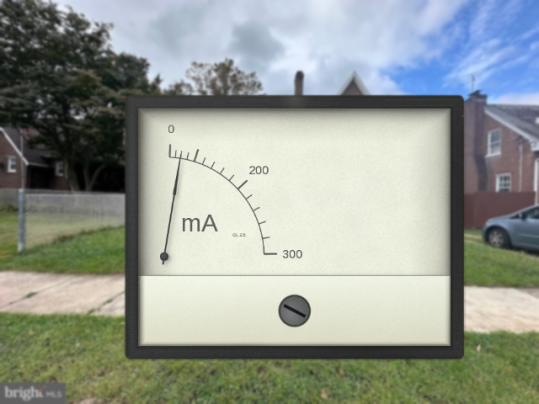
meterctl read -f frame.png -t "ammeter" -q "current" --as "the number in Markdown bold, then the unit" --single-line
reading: **60** mA
